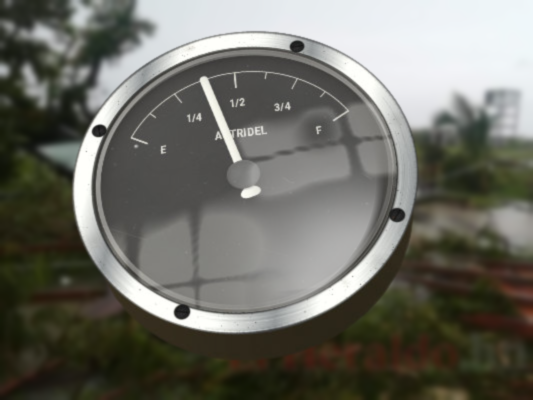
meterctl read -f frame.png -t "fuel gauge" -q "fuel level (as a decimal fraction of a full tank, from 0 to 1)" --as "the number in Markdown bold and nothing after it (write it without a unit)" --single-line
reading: **0.375**
